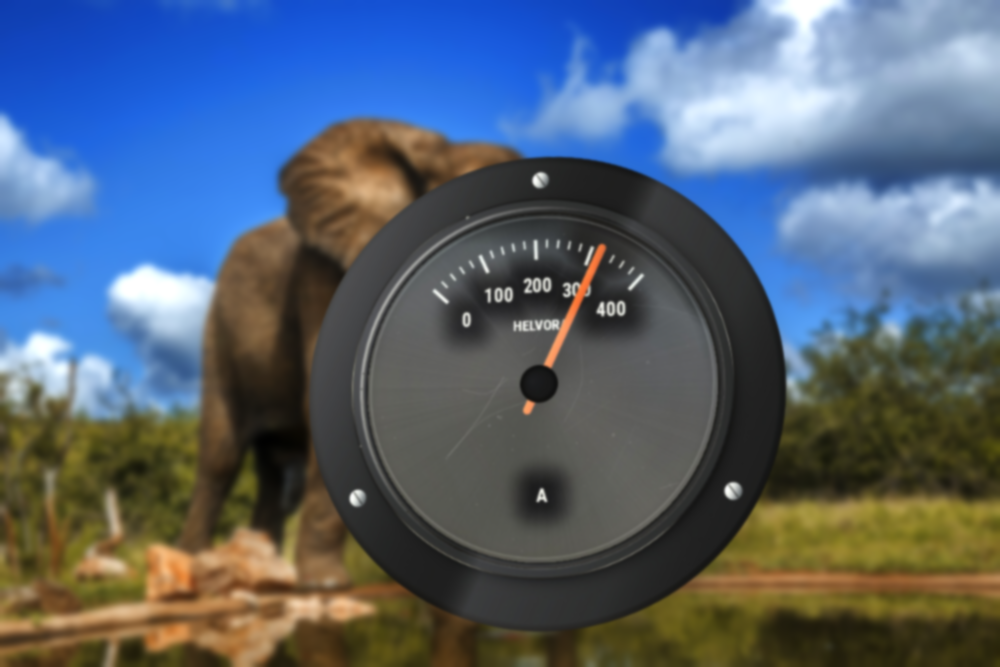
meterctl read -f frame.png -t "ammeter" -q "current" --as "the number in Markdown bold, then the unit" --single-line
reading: **320** A
